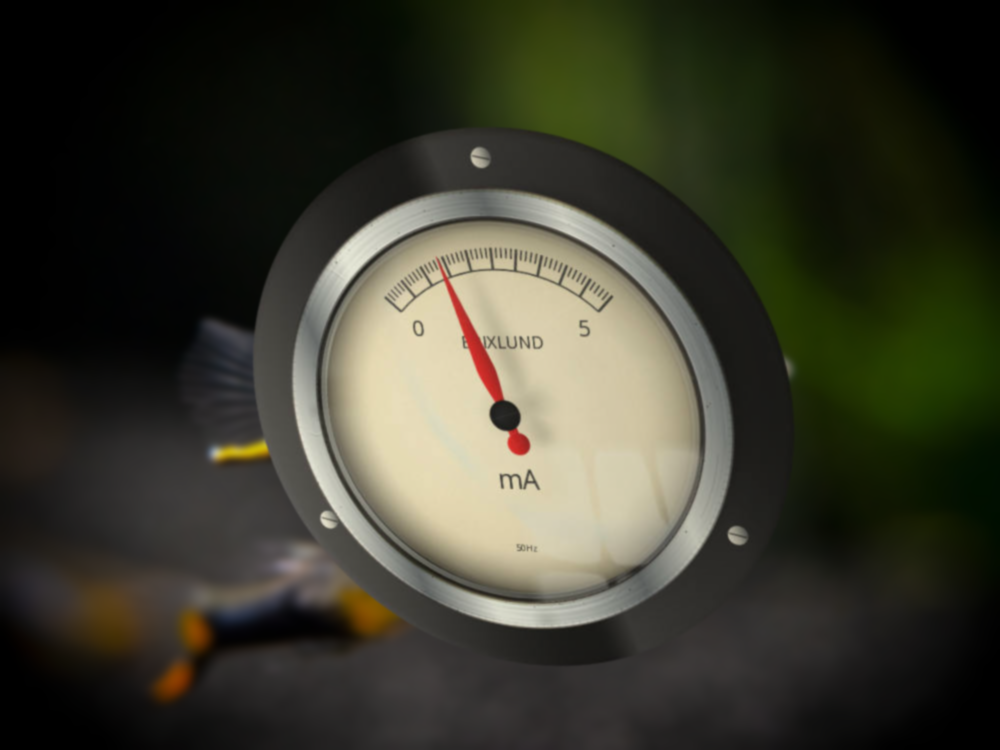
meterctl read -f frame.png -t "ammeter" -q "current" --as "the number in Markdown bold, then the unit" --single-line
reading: **1.5** mA
